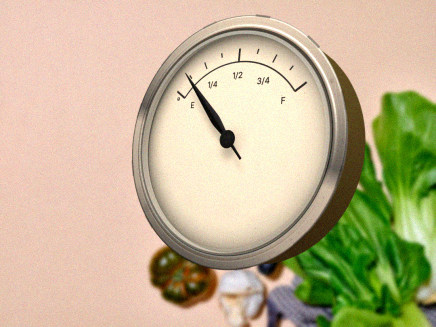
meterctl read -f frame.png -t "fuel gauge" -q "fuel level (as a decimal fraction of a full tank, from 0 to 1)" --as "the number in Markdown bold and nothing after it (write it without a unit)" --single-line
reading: **0.125**
